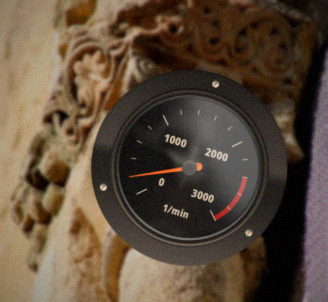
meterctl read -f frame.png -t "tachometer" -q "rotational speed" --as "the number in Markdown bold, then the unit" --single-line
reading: **200** rpm
